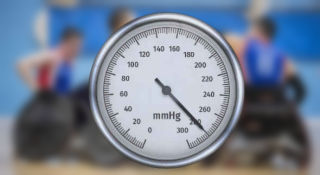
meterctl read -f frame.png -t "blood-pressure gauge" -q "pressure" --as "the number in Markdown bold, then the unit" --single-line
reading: **280** mmHg
